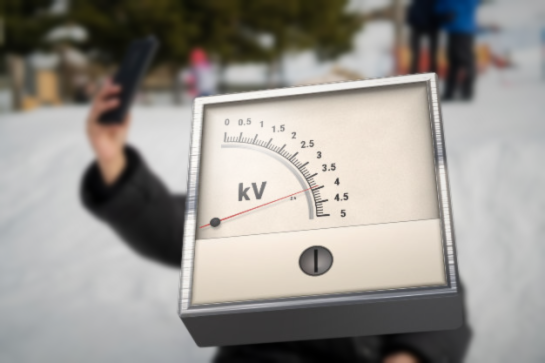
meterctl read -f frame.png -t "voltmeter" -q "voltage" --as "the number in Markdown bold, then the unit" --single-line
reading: **4** kV
